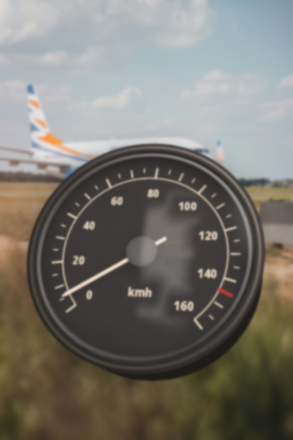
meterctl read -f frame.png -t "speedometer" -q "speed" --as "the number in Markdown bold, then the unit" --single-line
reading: **5** km/h
